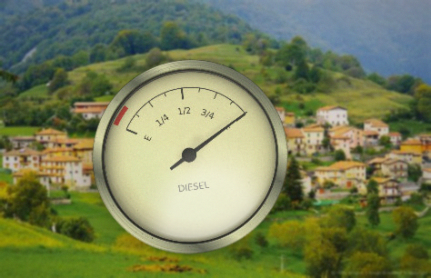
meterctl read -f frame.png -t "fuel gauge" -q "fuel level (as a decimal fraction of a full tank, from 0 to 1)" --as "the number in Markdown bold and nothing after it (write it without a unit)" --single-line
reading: **1**
